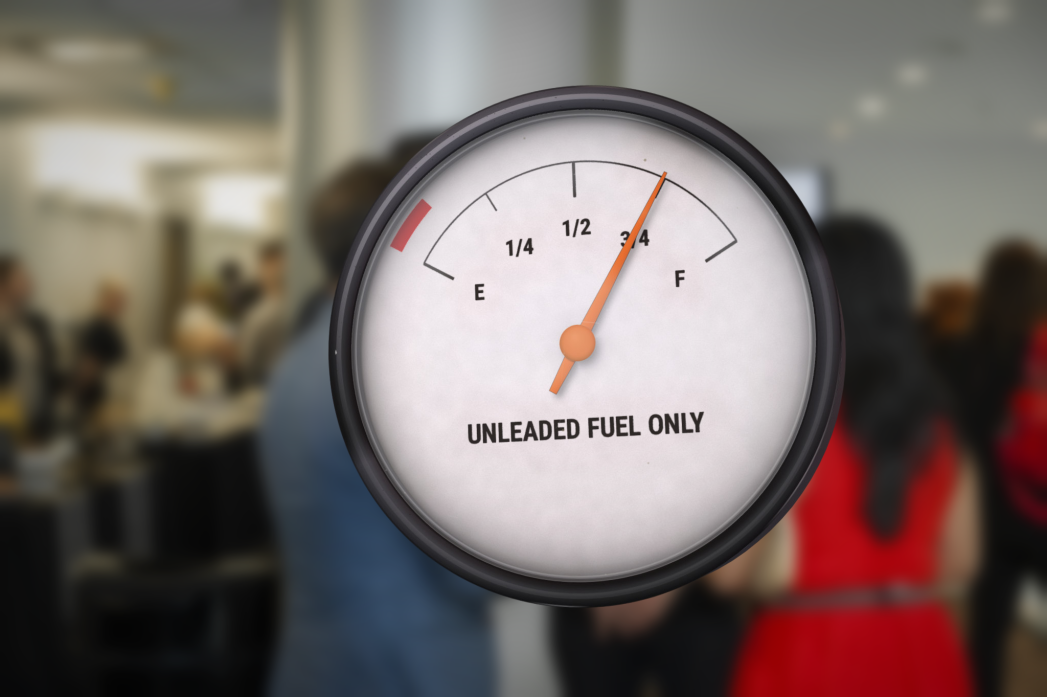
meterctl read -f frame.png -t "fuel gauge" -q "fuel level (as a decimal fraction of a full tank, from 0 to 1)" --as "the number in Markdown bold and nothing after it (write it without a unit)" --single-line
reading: **0.75**
